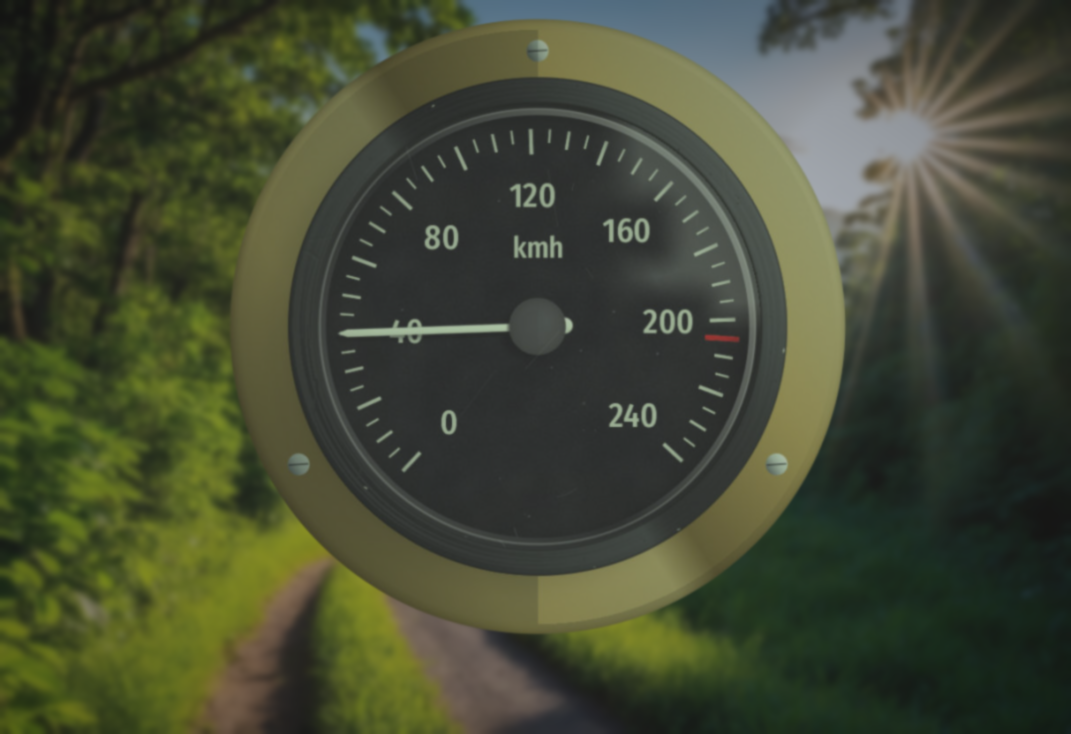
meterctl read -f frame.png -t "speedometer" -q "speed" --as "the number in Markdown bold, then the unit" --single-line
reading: **40** km/h
